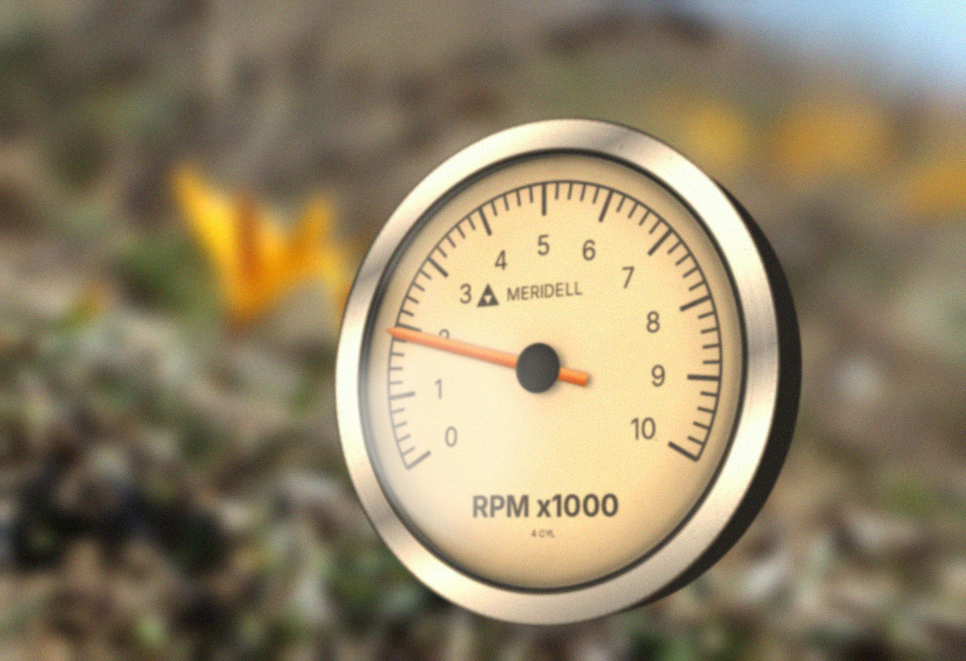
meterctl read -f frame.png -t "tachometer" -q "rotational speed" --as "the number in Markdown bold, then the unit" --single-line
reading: **1900** rpm
